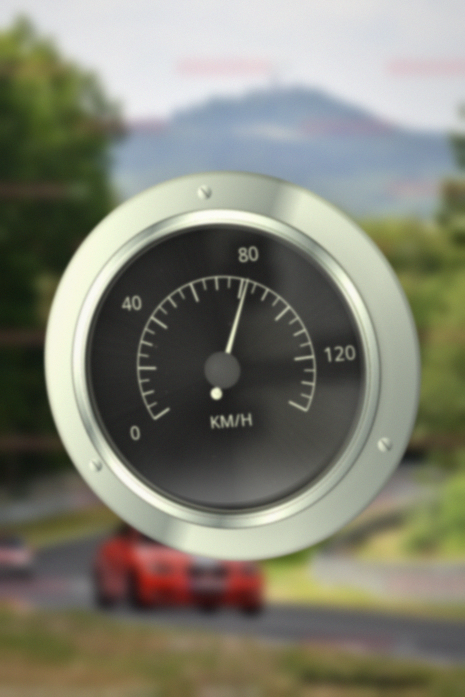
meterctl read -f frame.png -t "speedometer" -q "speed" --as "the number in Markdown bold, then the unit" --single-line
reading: **82.5** km/h
